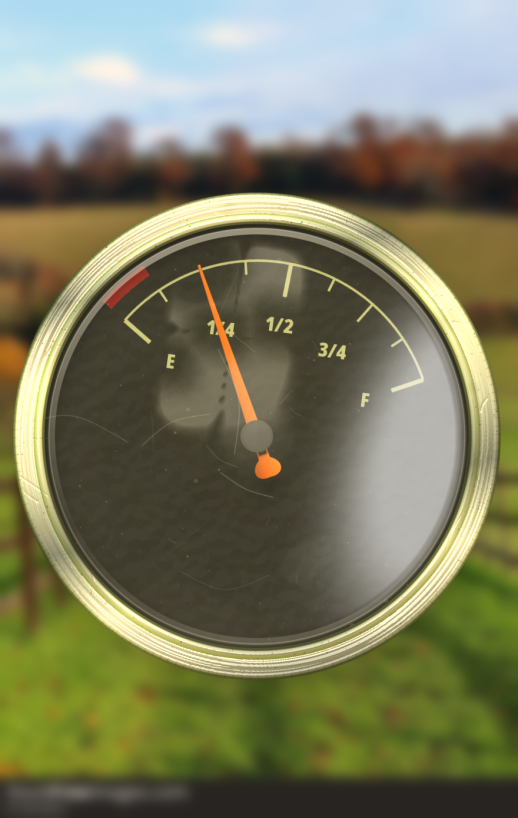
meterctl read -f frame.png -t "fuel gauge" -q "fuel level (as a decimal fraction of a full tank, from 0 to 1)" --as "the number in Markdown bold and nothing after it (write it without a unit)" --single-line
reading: **0.25**
